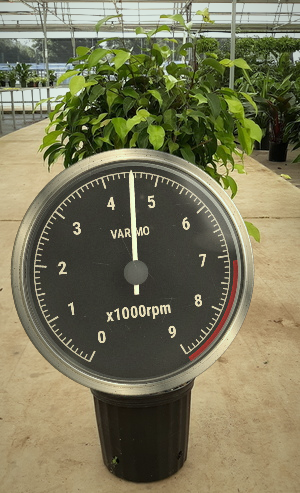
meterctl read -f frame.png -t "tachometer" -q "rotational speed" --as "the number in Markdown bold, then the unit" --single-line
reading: **4500** rpm
